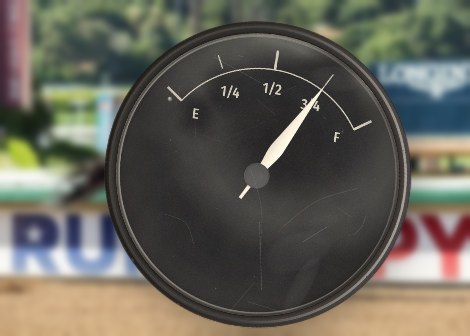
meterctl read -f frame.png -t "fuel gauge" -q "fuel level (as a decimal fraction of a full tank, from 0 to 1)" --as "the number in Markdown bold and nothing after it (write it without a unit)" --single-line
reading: **0.75**
